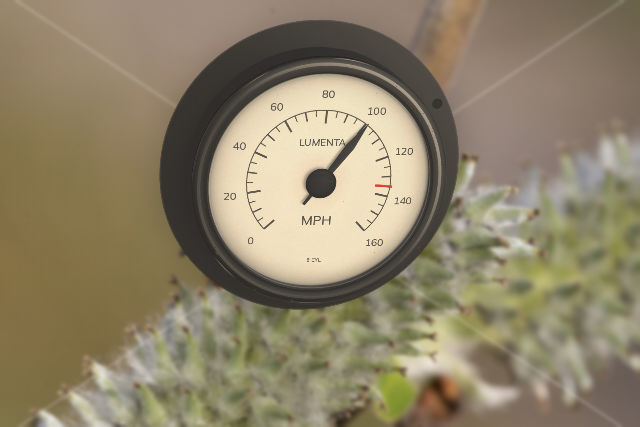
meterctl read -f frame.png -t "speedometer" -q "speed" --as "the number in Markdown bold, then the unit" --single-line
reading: **100** mph
